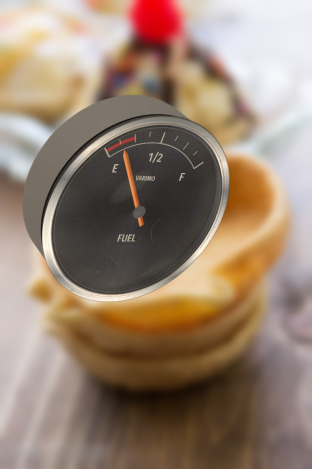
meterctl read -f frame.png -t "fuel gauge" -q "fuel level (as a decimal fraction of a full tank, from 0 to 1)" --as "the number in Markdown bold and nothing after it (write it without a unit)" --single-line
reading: **0.125**
